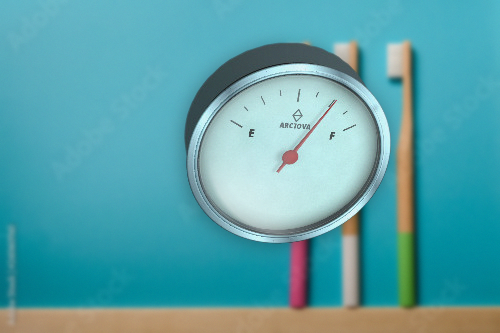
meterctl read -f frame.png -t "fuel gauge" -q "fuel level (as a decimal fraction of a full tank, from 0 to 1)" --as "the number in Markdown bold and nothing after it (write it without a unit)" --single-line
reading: **0.75**
